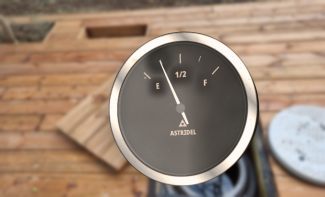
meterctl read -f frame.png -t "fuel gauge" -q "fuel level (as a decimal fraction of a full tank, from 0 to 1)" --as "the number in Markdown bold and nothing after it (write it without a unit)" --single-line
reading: **0.25**
